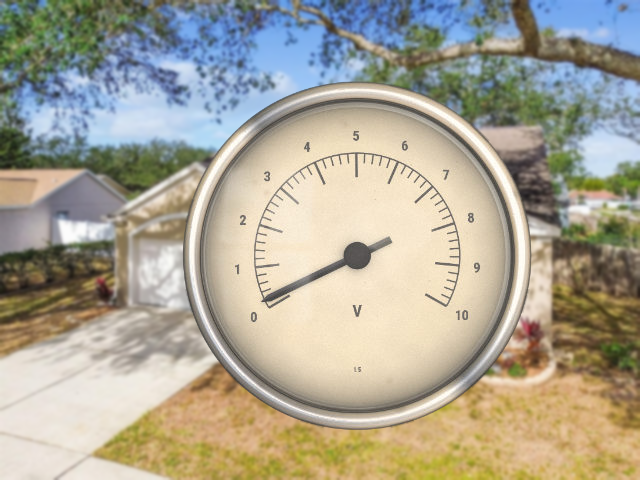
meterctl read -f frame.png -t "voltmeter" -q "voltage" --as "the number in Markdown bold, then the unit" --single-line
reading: **0.2** V
